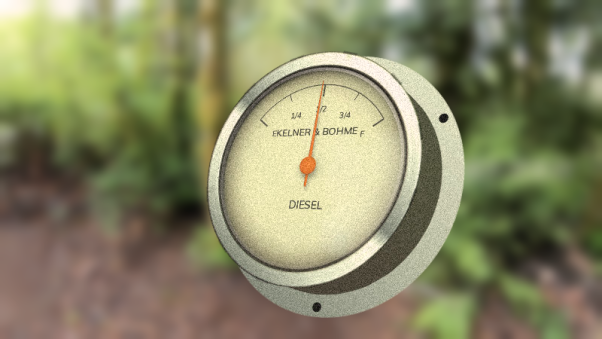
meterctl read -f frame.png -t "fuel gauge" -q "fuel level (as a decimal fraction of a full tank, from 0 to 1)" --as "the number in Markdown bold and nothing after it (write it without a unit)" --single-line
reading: **0.5**
